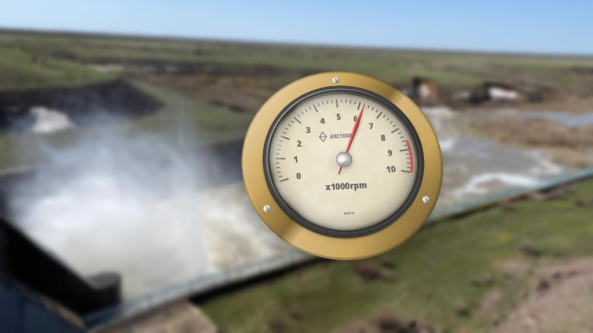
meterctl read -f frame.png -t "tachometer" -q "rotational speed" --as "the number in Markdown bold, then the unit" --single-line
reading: **6200** rpm
